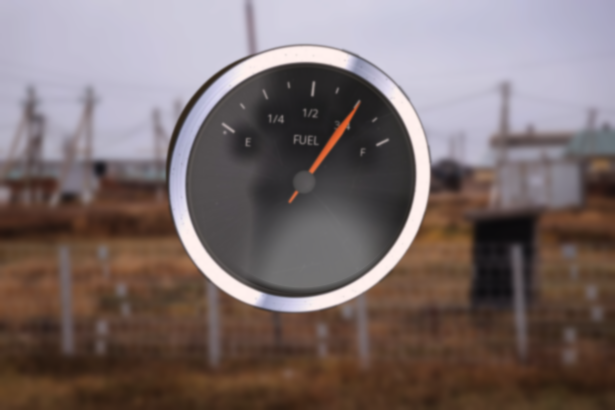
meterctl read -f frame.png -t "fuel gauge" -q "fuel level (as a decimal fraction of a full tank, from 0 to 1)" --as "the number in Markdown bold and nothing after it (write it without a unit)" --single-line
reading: **0.75**
